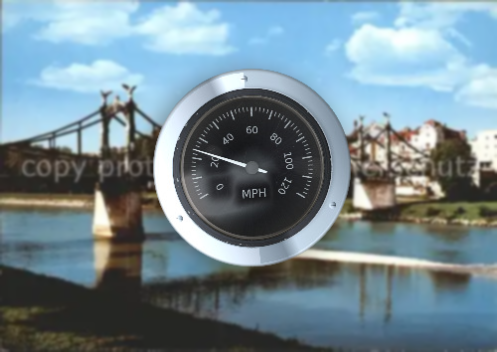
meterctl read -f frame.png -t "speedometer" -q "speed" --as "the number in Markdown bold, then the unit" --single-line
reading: **24** mph
